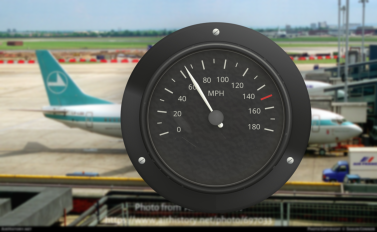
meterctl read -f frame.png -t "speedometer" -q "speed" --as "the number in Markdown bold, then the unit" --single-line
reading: **65** mph
